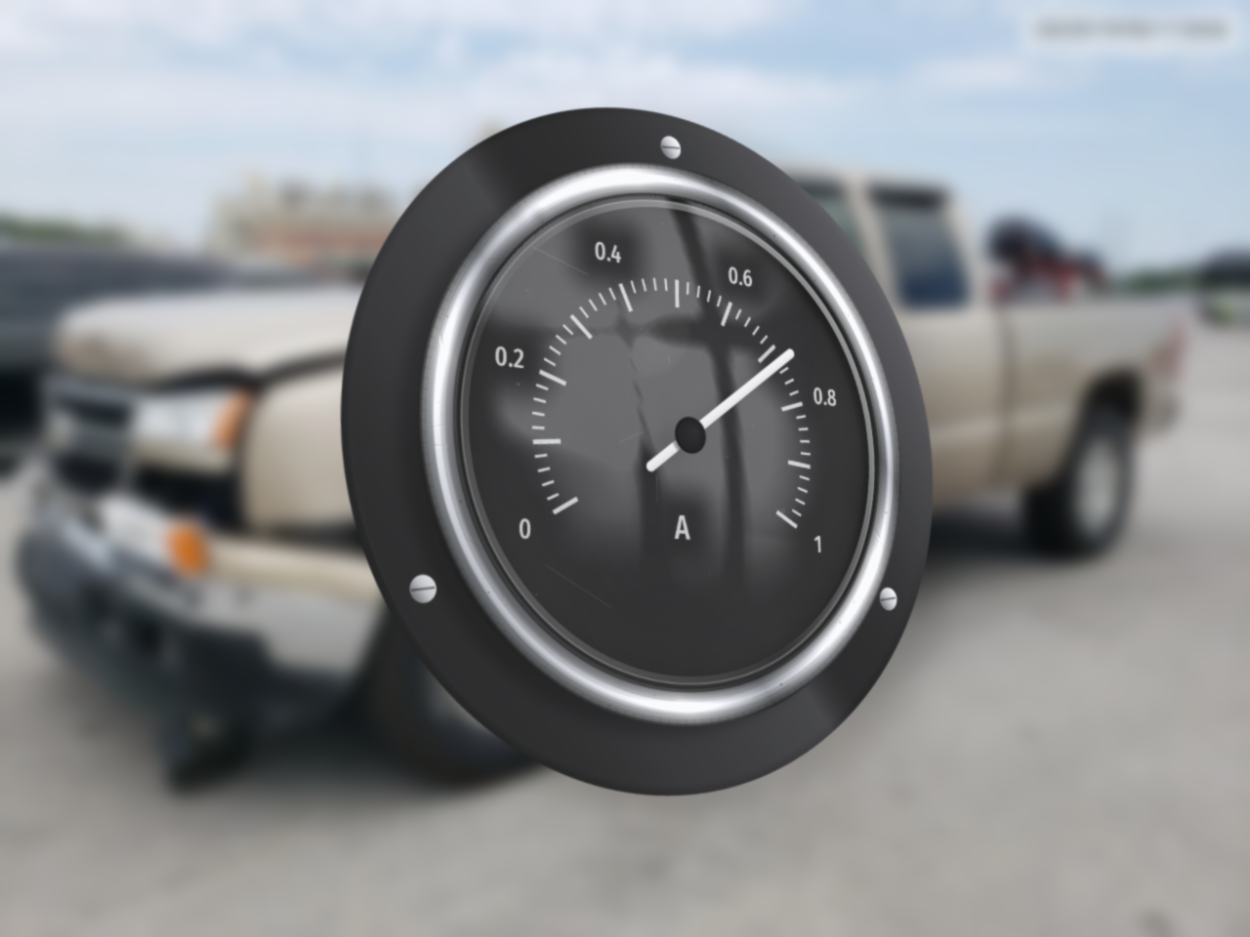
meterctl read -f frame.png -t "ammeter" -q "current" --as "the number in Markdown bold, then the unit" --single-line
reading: **0.72** A
